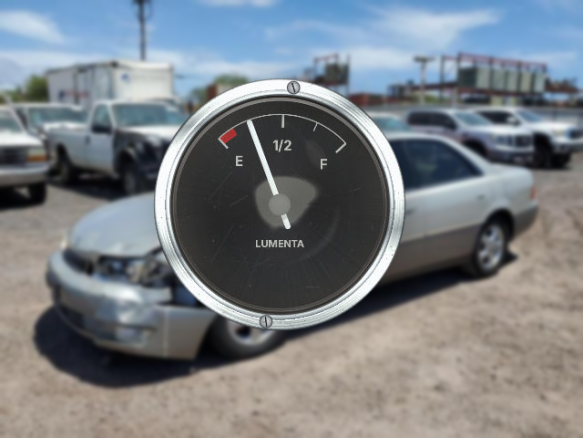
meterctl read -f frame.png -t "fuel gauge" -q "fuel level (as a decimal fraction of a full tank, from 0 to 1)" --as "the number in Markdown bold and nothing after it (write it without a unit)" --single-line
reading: **0.25**
